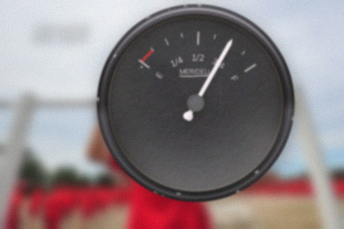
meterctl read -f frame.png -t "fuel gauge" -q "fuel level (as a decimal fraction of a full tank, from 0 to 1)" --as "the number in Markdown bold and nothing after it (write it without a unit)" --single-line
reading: **0.75**
